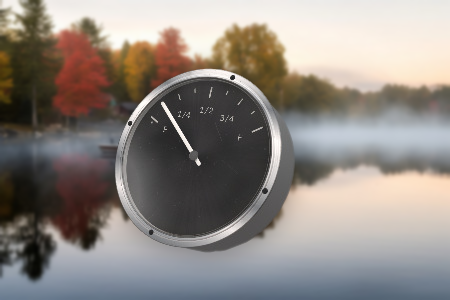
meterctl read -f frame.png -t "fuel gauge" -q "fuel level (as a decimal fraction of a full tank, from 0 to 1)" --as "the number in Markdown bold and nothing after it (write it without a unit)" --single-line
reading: **0.125**
